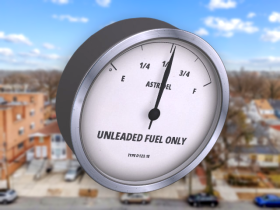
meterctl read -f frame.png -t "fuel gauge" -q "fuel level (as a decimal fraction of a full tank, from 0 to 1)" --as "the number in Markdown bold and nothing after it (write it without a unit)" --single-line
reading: **0.5**
